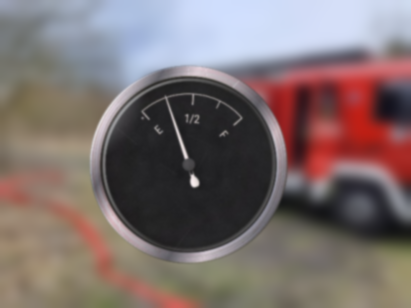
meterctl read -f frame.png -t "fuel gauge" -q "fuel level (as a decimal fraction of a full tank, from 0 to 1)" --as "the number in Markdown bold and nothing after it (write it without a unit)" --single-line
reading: **0.25**
